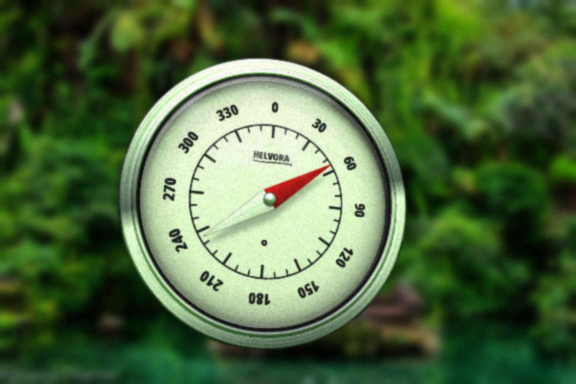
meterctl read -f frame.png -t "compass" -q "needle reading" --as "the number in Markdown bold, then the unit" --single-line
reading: **55** °
